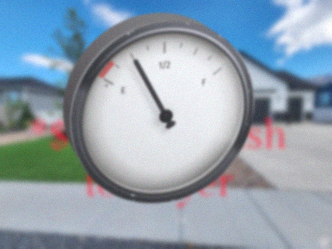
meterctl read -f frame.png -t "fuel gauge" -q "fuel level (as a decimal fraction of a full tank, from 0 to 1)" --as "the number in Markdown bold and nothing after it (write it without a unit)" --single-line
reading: **0.25**
